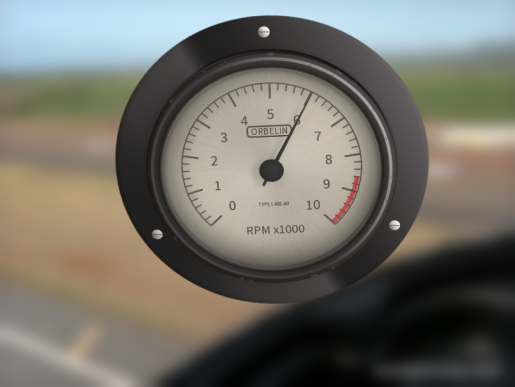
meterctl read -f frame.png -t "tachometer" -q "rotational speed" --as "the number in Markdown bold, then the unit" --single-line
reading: **6000** rpm
